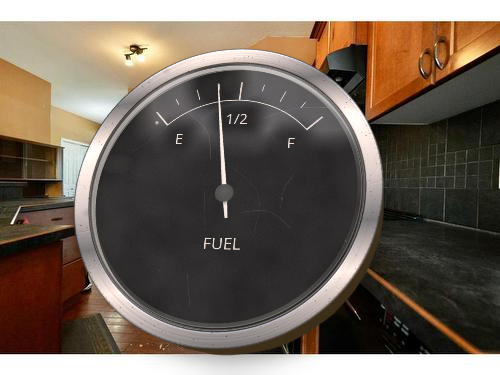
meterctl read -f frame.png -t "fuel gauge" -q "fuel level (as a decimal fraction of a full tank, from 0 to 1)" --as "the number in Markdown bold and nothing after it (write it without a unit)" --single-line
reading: **0.375**
